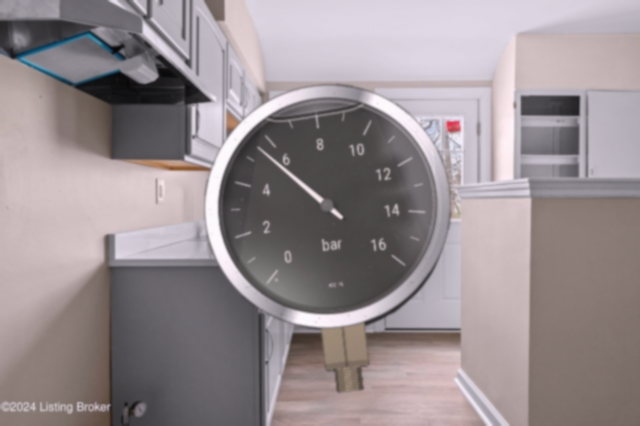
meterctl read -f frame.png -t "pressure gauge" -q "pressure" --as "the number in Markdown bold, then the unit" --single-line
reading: **5.5** bar
